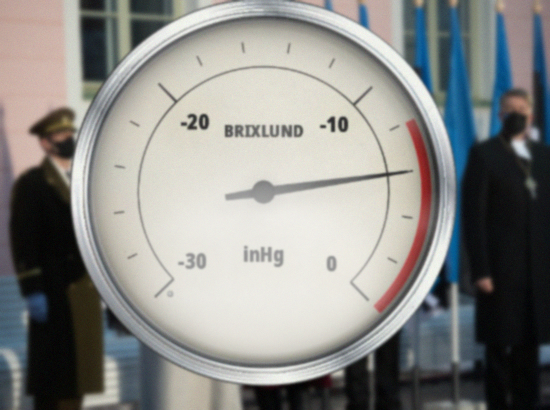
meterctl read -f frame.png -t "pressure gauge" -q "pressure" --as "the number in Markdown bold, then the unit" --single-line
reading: **-6** inHg
